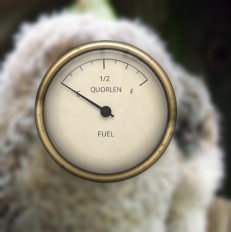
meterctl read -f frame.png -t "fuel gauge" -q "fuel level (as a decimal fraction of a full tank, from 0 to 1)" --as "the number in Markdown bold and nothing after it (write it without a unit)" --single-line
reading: **0**
